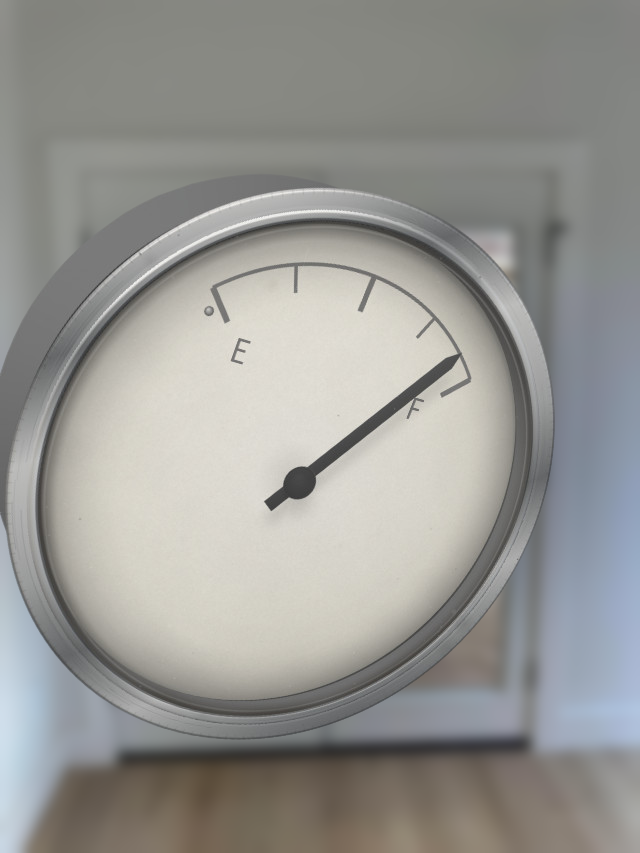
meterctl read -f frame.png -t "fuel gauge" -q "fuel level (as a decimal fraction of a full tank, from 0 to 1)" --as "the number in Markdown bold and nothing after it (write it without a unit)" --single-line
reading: **0.875**
